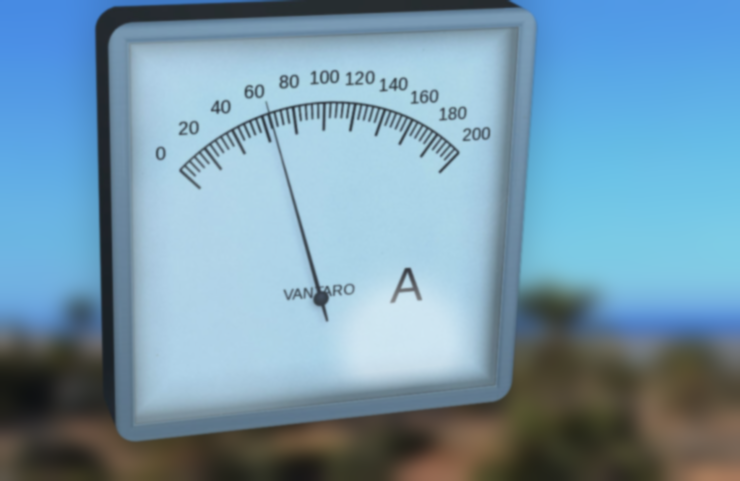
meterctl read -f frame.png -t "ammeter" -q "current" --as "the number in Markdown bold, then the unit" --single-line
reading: **64** A
